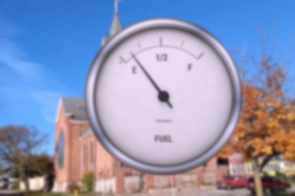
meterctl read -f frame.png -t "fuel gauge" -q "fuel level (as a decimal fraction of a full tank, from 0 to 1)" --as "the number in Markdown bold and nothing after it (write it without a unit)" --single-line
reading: **0.125**
